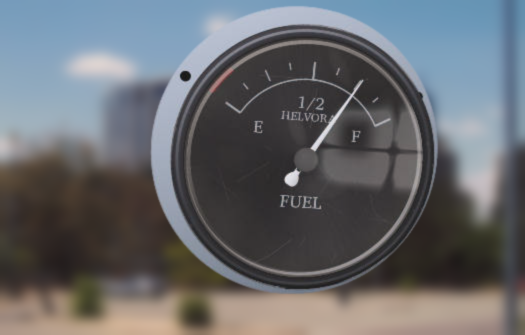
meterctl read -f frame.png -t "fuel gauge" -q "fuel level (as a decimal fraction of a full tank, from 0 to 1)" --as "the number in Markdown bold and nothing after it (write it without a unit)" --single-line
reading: **0.75**
